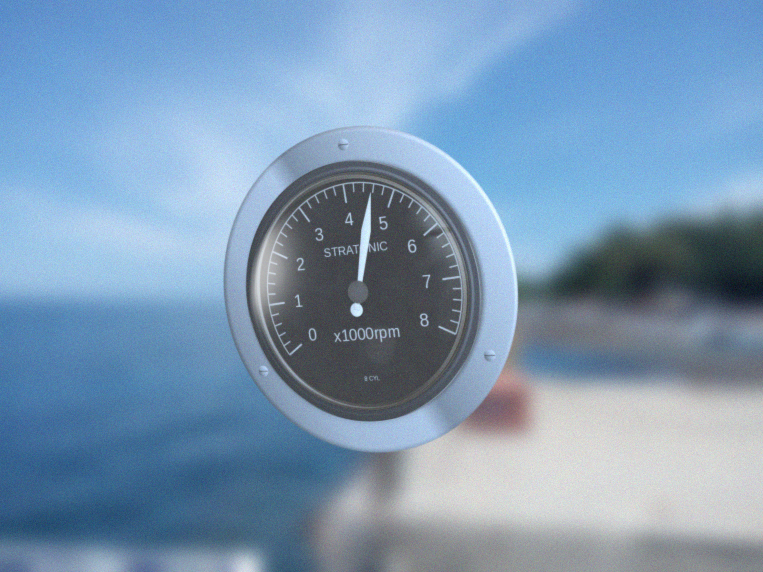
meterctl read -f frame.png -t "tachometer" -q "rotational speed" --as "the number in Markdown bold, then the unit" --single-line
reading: **4600** rpm
